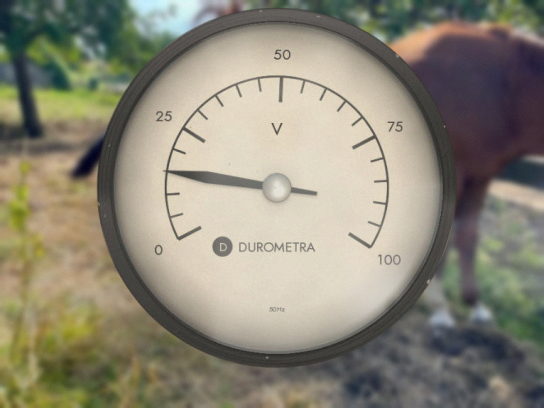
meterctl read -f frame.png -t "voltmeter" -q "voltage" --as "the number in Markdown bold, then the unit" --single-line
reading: **15** V
